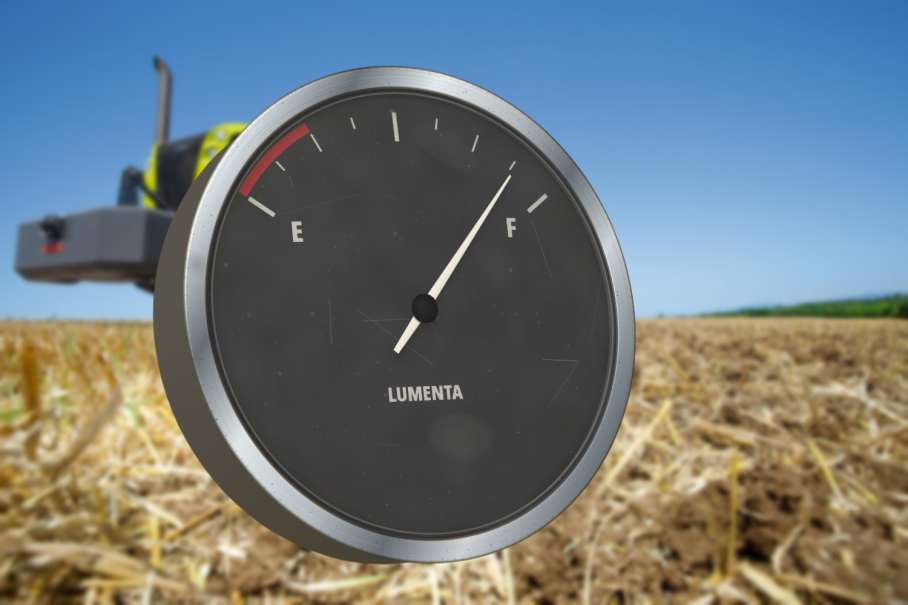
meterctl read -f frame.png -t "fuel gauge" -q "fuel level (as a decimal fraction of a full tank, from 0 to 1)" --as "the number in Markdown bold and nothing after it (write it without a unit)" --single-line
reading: **0.875**
